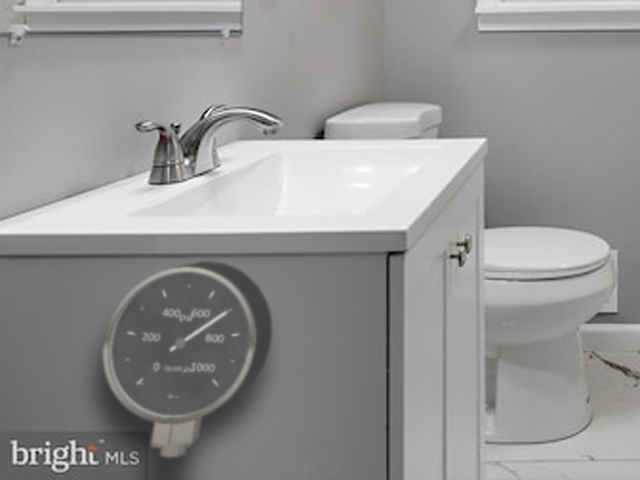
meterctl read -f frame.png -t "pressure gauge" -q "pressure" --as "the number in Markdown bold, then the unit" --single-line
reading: **700** psi
